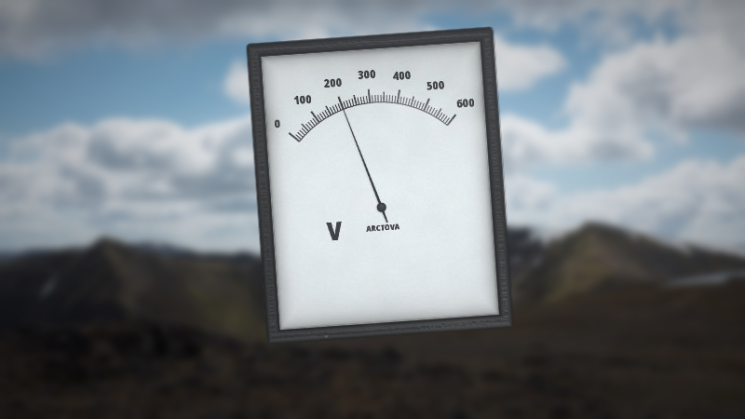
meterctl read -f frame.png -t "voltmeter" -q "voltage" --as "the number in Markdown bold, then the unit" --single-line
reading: **200** V
